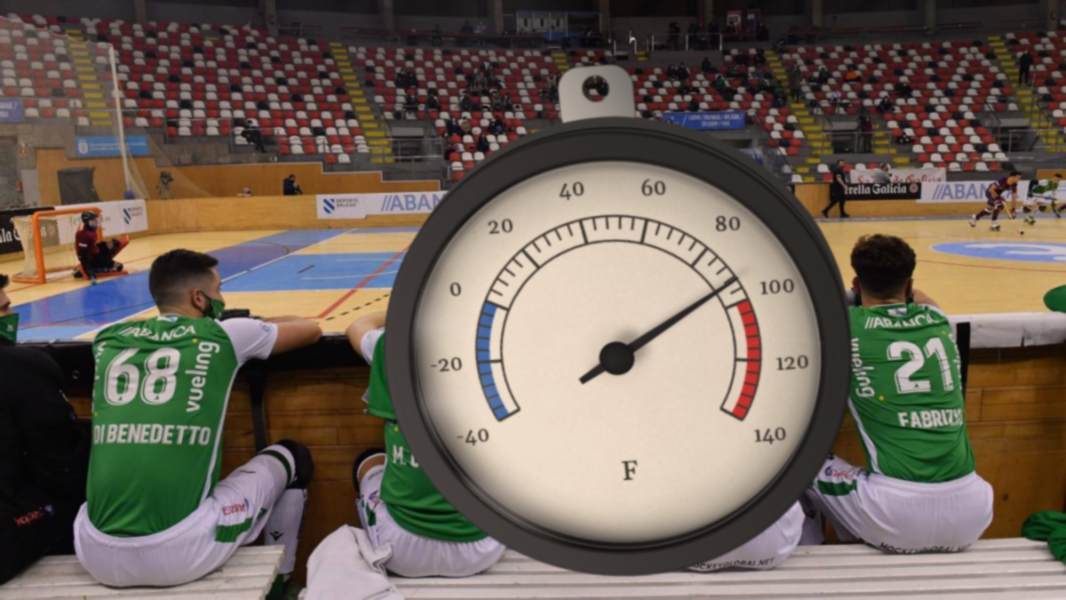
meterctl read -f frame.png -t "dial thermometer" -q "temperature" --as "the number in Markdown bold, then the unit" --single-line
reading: **92** °F
